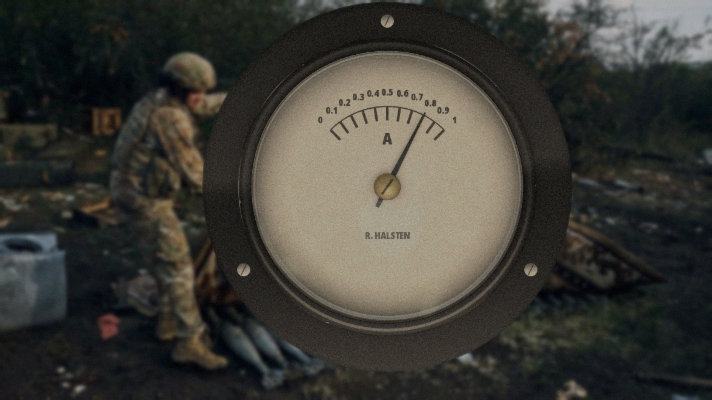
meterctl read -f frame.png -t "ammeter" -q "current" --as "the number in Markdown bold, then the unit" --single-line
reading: **0.8** A
